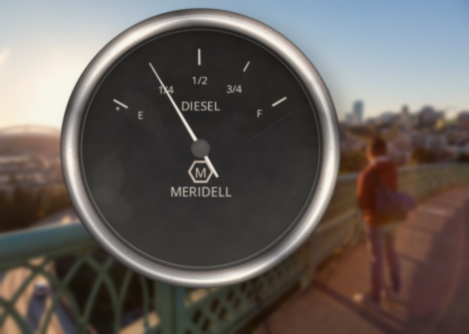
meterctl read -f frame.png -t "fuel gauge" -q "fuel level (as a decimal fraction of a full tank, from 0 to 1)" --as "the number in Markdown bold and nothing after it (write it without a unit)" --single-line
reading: **0.25**
